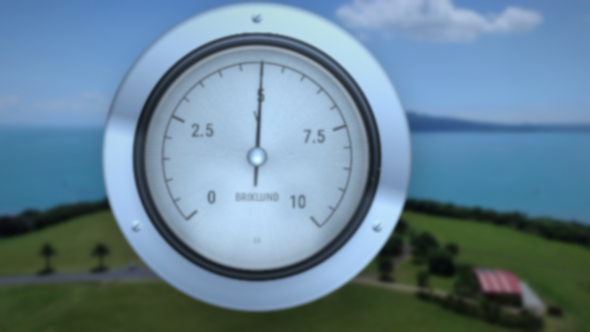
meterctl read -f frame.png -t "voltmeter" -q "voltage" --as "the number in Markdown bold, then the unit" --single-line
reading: **5** V
